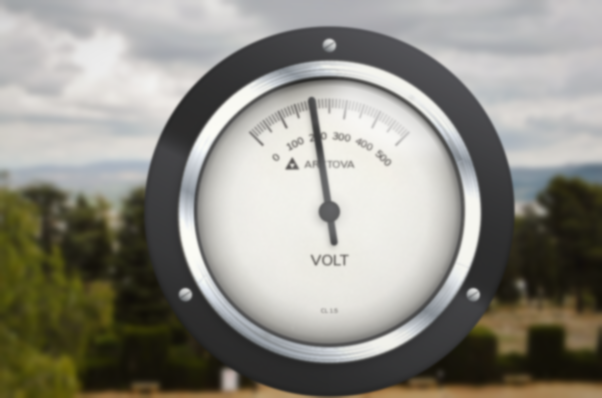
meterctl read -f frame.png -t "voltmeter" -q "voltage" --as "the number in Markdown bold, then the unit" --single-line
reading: **200** V
